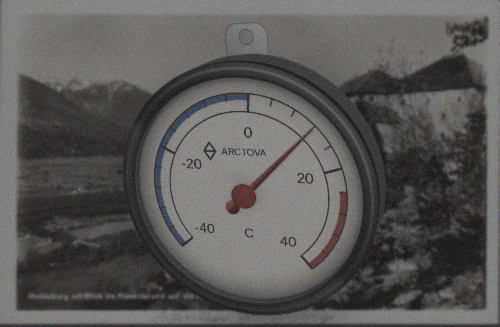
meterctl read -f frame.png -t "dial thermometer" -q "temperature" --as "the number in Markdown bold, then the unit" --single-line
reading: **12** °C
